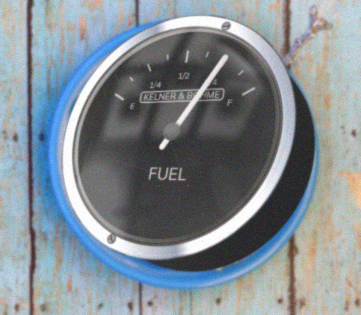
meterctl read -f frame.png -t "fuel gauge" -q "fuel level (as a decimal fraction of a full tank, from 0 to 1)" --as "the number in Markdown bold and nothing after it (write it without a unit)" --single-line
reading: **0.75**
